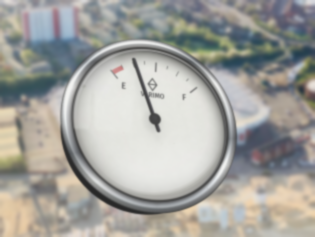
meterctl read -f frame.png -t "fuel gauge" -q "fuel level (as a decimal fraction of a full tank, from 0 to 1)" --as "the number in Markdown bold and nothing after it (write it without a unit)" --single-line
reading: **0.25**
